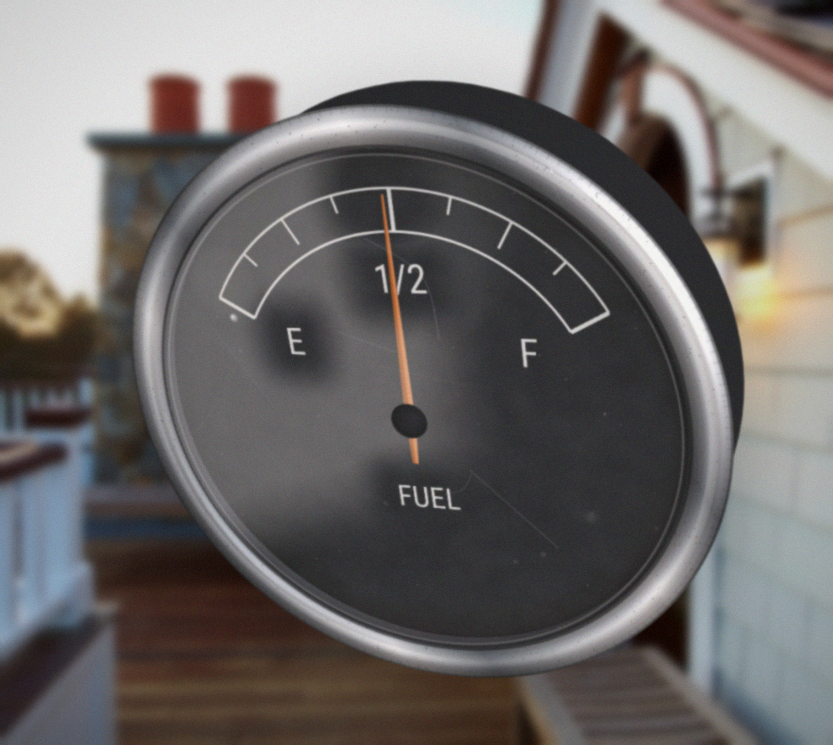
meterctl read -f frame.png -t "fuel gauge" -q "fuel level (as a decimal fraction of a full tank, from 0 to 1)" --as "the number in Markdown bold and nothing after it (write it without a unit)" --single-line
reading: **0.5**
